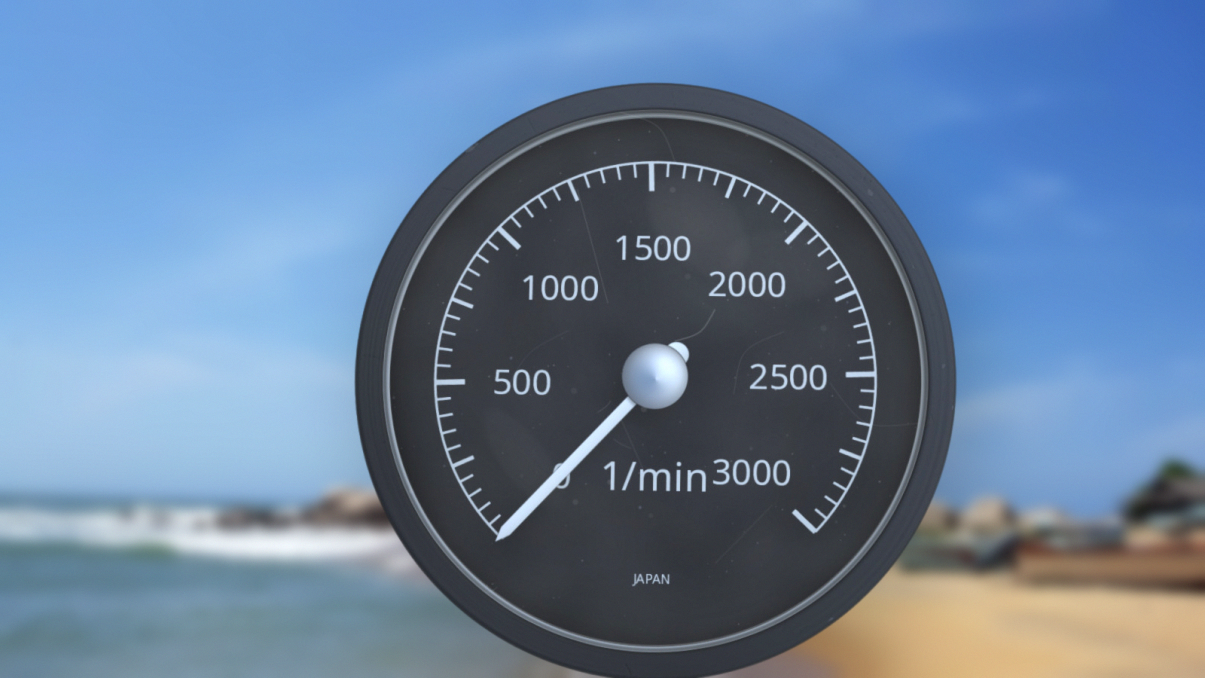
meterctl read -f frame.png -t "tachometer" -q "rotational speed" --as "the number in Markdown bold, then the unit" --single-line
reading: **0** rpm
